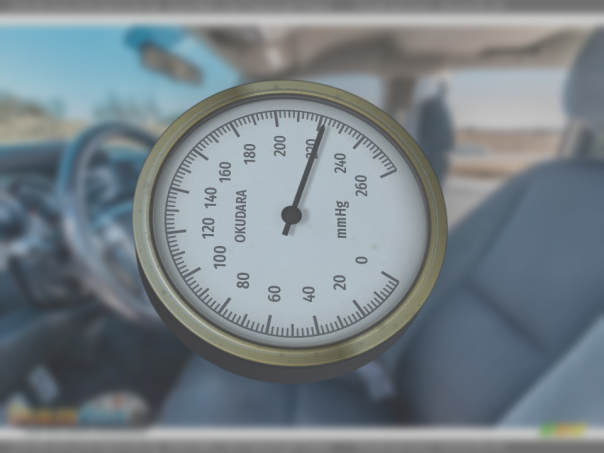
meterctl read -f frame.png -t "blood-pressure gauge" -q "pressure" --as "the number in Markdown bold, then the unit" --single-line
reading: **222** mmHg
